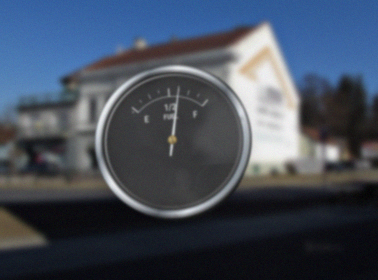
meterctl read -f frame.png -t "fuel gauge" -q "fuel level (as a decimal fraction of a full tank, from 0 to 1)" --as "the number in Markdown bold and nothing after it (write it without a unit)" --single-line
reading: **0.625**
